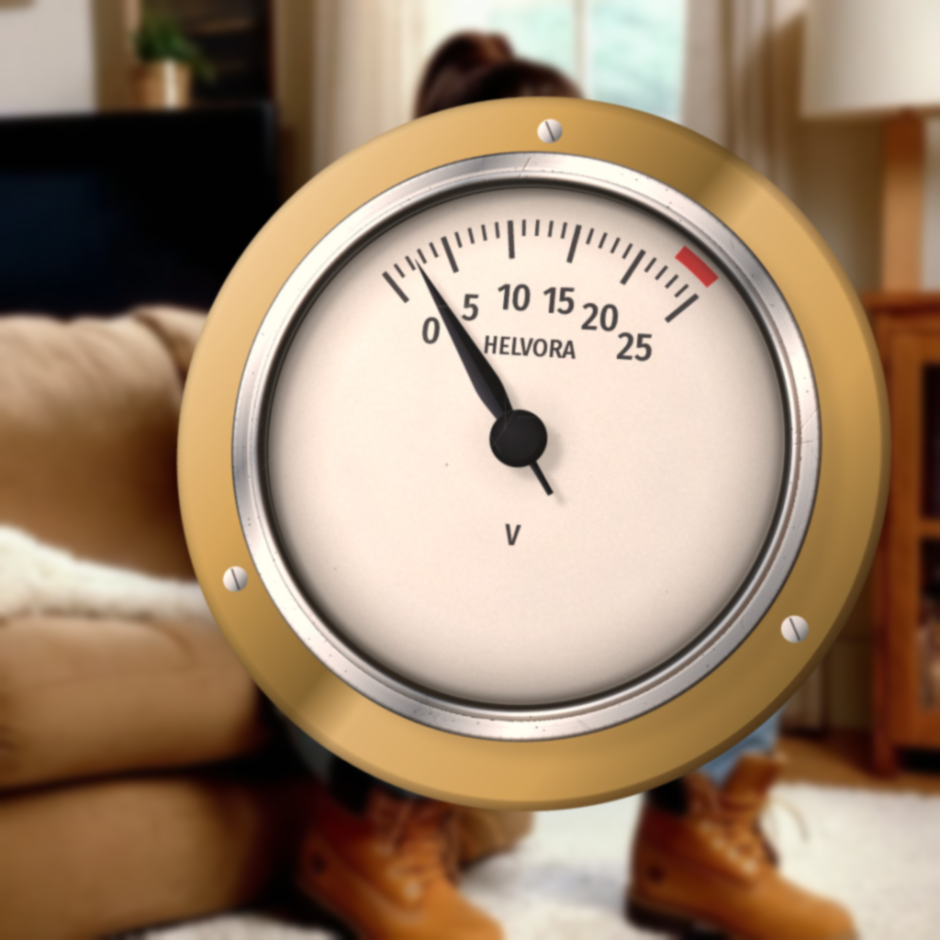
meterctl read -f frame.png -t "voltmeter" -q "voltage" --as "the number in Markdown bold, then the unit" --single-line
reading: **2.5** V
